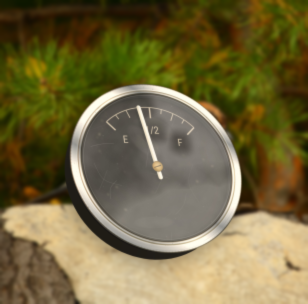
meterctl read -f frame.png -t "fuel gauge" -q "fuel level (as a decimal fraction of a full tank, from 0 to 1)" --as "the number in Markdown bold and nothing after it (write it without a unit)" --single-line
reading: **0.375**
